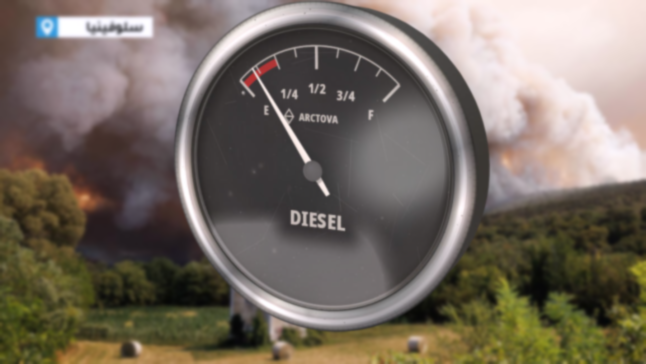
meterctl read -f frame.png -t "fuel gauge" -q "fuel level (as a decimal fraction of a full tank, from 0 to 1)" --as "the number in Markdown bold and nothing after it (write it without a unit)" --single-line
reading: **0.125**
